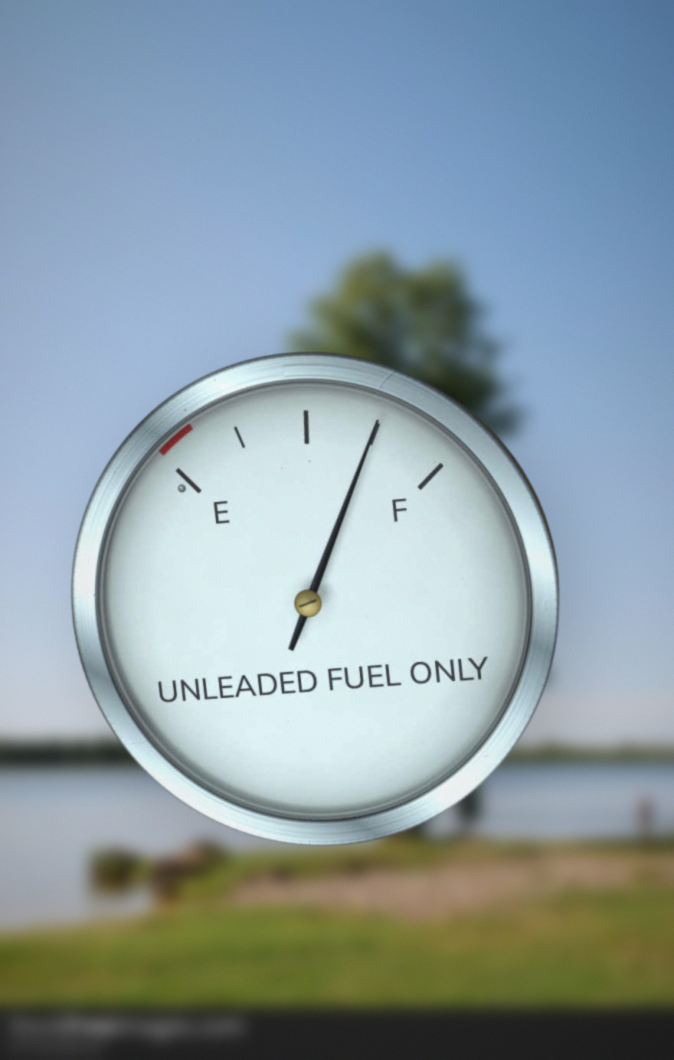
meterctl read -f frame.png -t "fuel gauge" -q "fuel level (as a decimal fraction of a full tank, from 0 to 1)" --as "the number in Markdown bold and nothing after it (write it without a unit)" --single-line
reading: **0.75**
